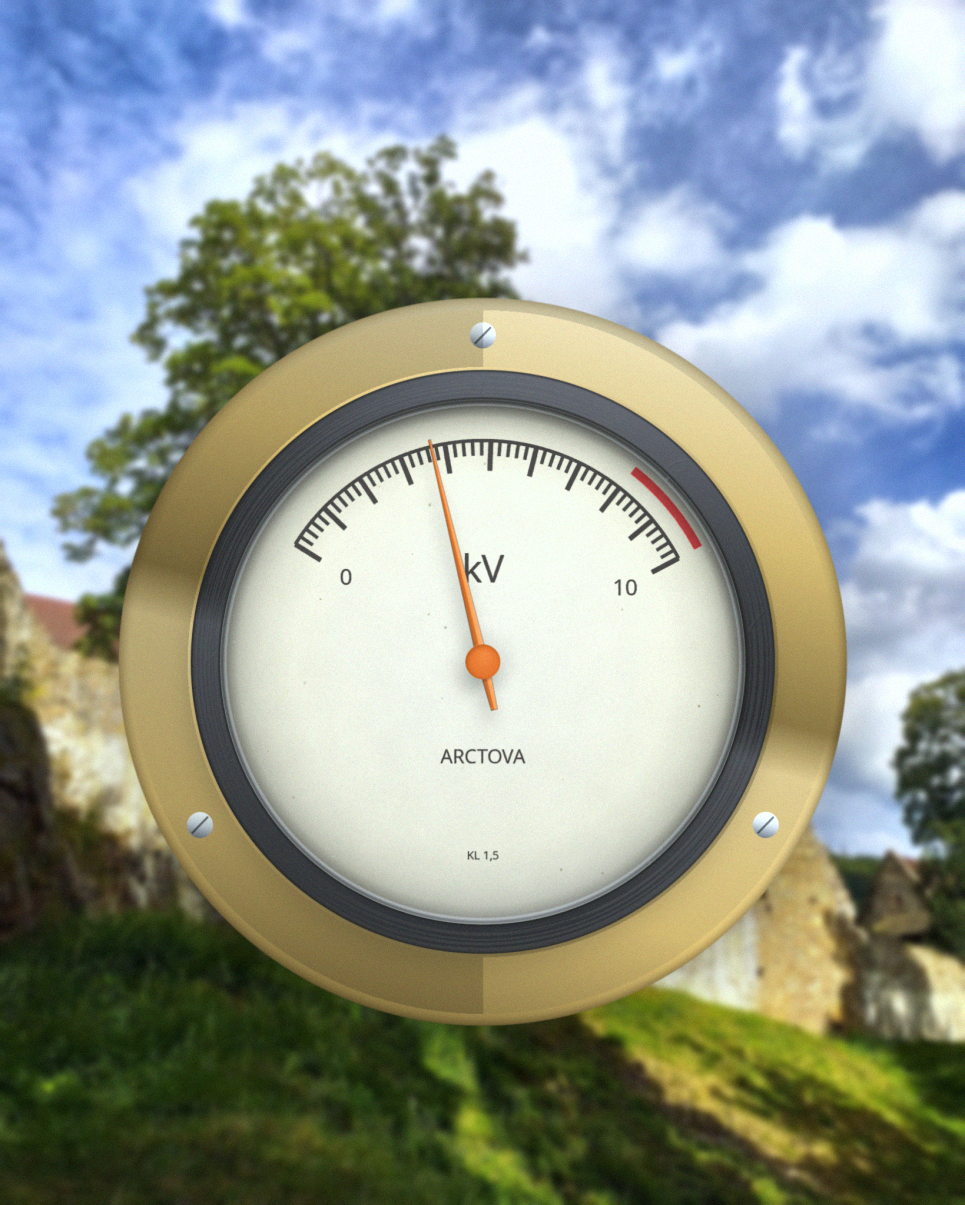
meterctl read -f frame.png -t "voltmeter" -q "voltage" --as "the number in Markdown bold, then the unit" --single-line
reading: **3.7** kV
